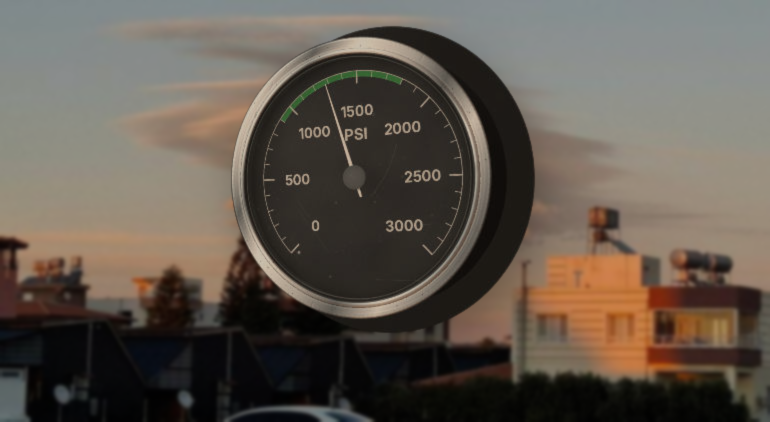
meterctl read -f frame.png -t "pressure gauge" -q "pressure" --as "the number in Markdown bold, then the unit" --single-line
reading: **1300** psi
